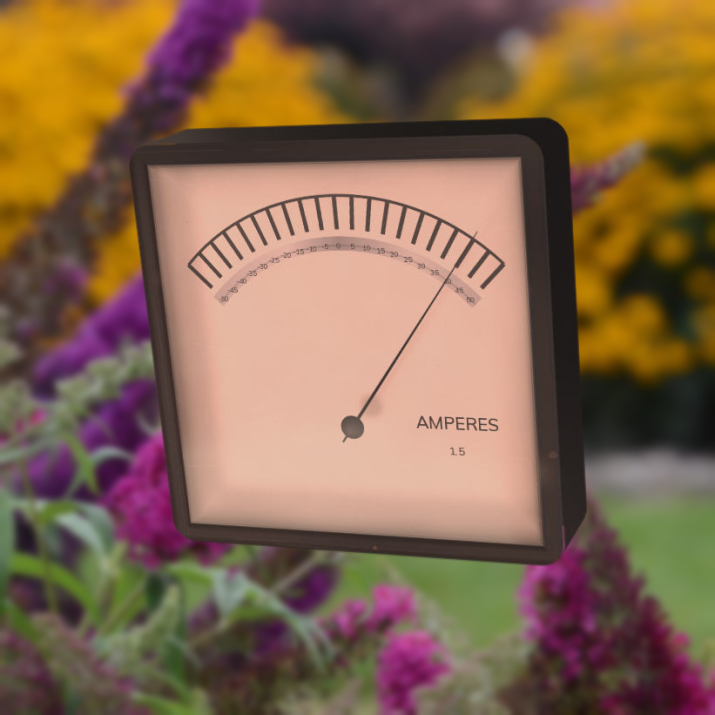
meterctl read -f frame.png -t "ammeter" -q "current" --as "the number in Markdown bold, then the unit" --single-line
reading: **40** A
